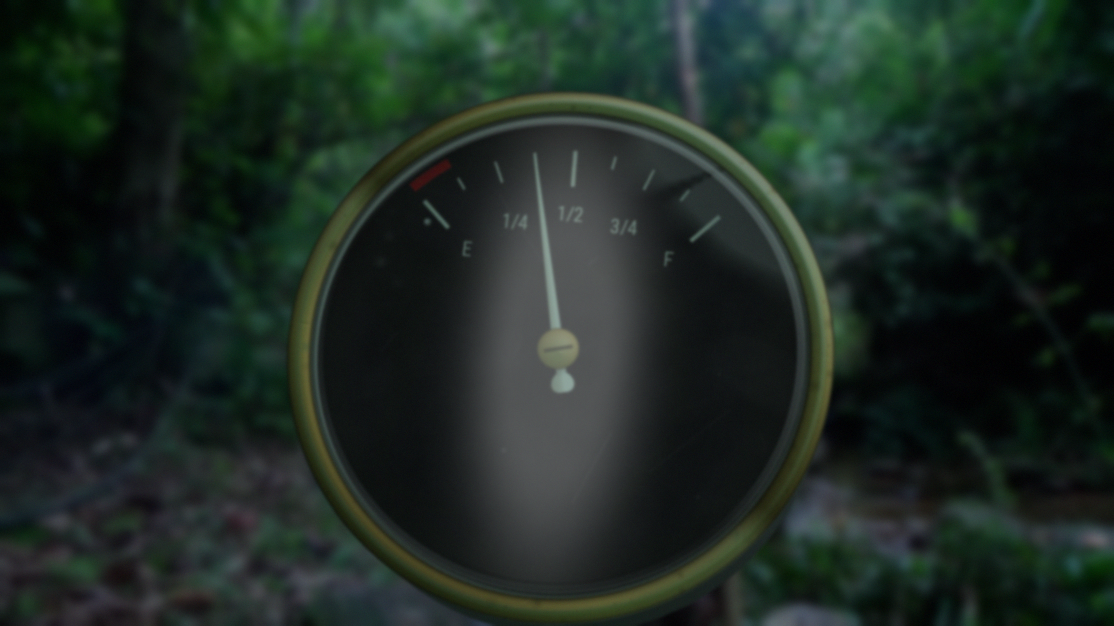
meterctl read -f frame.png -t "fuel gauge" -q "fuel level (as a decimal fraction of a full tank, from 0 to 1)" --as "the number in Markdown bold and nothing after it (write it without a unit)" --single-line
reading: **0.375**
